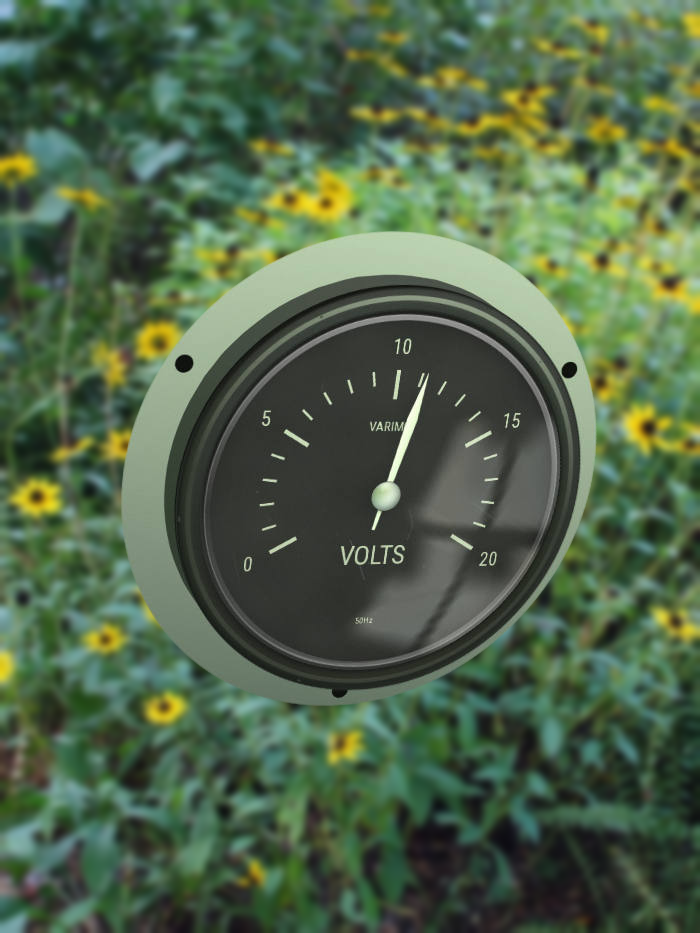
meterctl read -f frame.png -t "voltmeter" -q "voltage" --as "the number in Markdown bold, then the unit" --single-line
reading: **11** V
